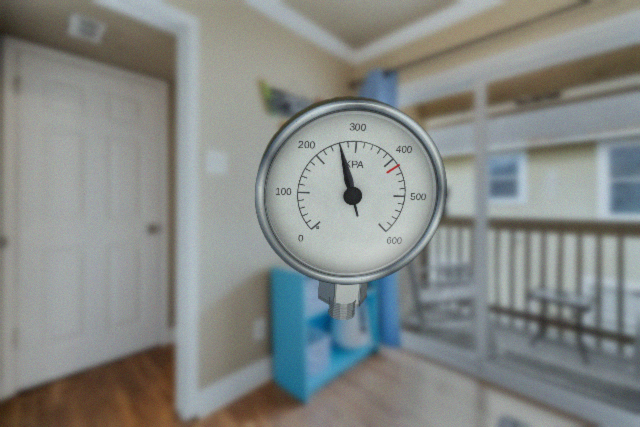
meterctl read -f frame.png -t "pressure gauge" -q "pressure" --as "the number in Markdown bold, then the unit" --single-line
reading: **260** kPa
